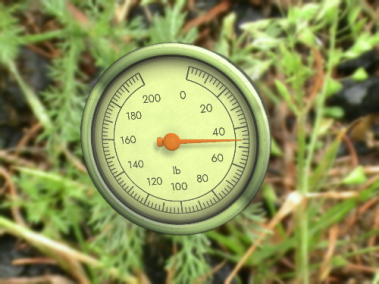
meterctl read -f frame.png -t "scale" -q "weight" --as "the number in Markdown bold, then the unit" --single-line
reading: **46** lb
